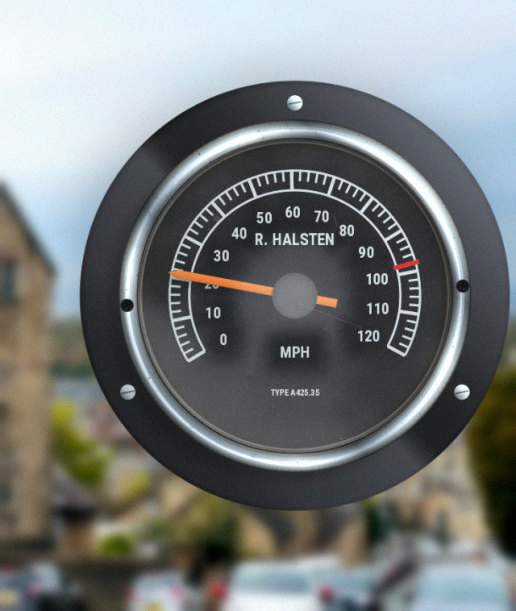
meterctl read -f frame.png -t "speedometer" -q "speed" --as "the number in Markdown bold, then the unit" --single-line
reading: **21** mph
